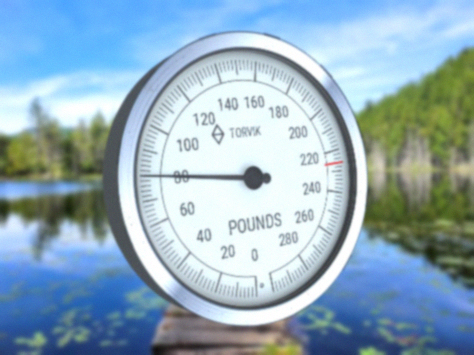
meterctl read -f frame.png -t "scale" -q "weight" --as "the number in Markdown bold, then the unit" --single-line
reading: **80** lb
